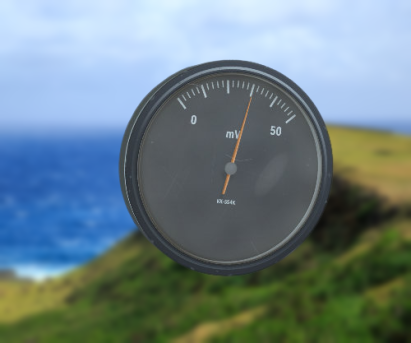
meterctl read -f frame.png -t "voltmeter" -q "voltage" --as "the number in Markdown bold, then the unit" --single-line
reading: **30** mV
